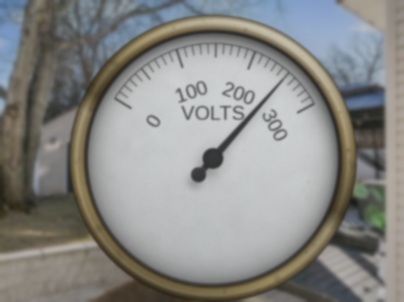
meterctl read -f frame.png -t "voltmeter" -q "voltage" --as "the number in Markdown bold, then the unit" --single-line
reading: **250** V
